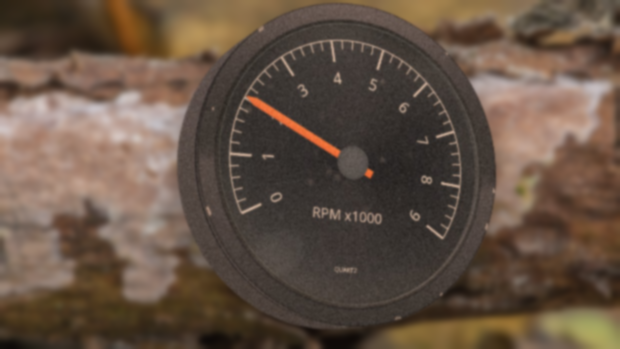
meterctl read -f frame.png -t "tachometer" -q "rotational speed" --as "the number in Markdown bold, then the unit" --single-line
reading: **2000** rpm
